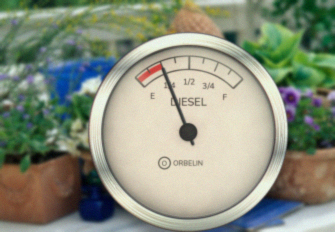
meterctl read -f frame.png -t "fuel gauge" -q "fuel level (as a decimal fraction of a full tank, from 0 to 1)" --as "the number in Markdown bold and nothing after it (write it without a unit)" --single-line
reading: **0.25**
